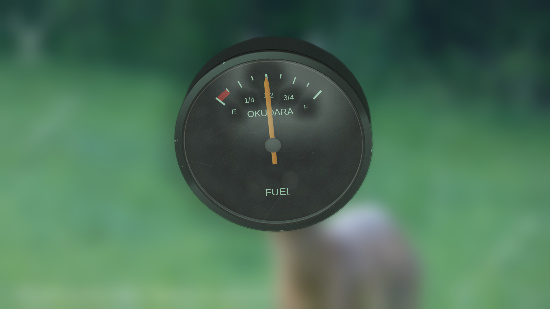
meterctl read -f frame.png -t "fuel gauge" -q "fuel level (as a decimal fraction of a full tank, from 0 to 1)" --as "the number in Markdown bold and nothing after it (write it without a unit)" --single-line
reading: **0.5**
